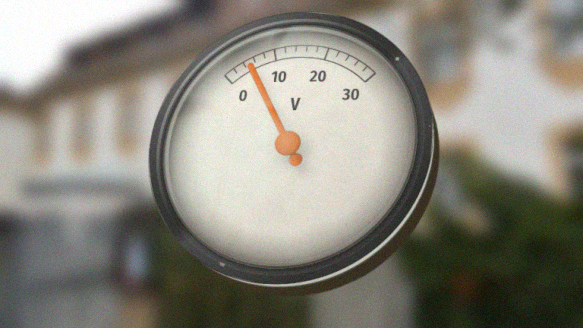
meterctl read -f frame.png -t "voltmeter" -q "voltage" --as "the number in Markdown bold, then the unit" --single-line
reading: **5** V
